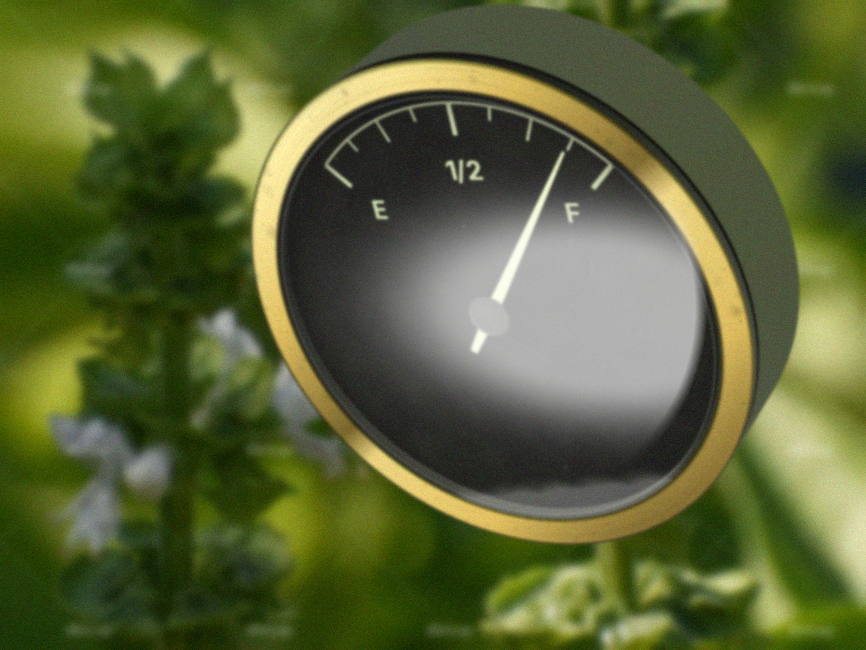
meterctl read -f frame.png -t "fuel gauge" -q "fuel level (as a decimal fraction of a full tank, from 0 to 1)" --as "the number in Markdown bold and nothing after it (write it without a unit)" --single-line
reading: **0.875**
